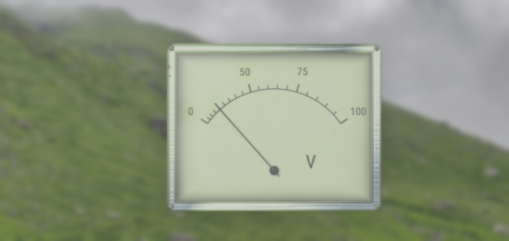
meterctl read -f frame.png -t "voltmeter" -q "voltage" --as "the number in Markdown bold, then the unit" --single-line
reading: **25** V
